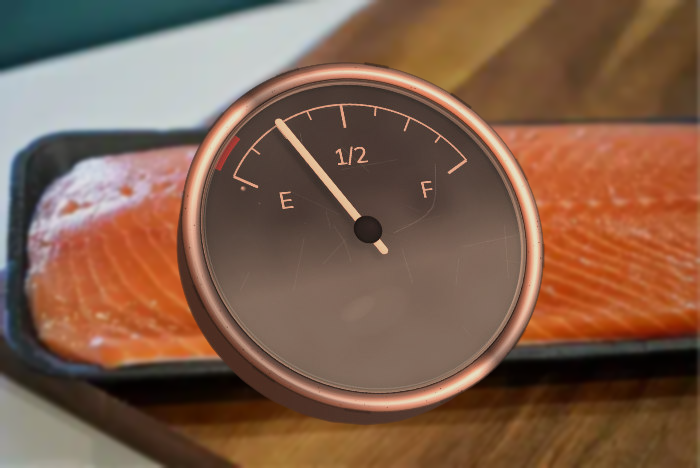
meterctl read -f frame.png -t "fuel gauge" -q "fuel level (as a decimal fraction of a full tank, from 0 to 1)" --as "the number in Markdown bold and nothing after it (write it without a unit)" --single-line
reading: **0.25**
